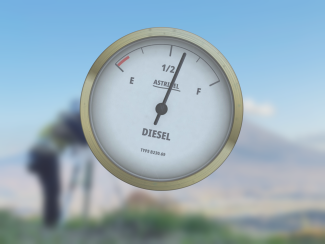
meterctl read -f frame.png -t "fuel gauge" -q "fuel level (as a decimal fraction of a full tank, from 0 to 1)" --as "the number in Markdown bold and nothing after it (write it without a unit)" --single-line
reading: **0.625**
